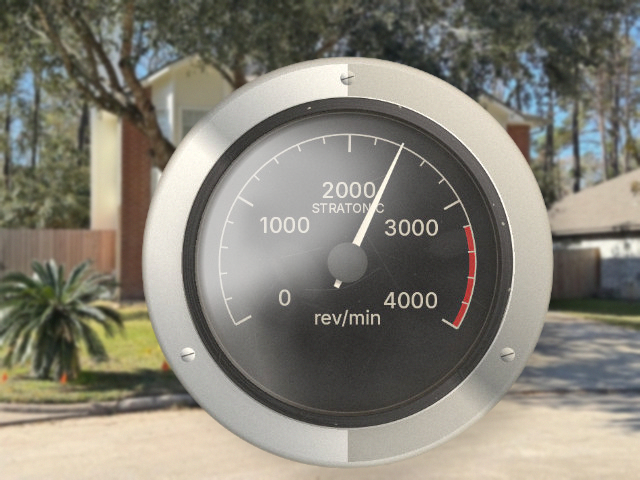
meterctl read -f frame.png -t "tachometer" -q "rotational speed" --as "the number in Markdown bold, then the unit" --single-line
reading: **2400** rpm
